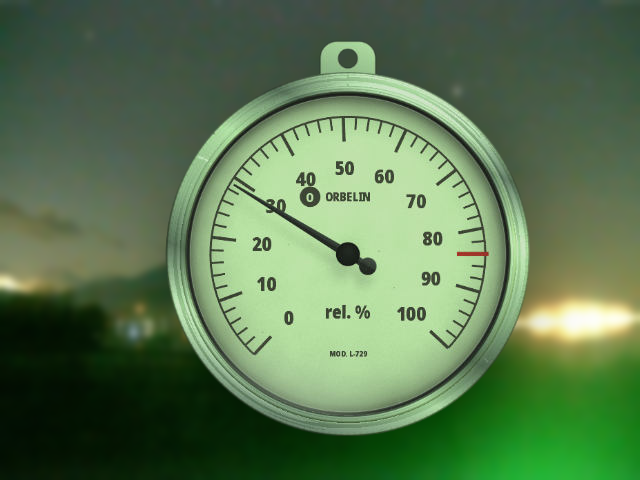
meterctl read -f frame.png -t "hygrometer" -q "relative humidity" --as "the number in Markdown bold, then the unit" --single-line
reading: **29** %
